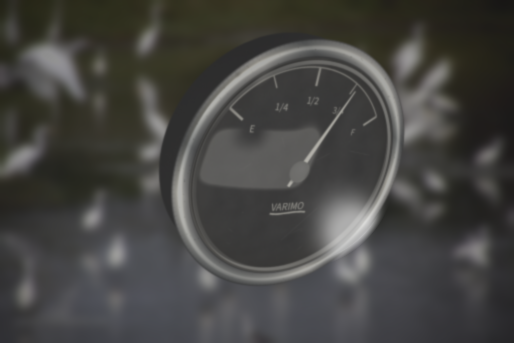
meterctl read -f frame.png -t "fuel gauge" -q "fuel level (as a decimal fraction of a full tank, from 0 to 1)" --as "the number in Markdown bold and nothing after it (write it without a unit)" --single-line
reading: **0.75**
